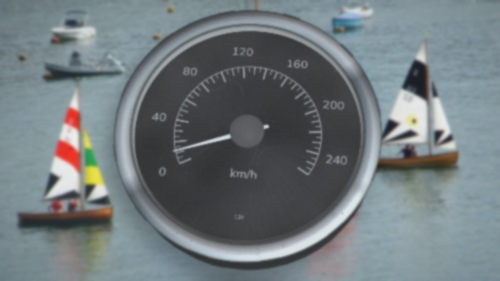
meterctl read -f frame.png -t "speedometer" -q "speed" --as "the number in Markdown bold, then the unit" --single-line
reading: **10** km/h
